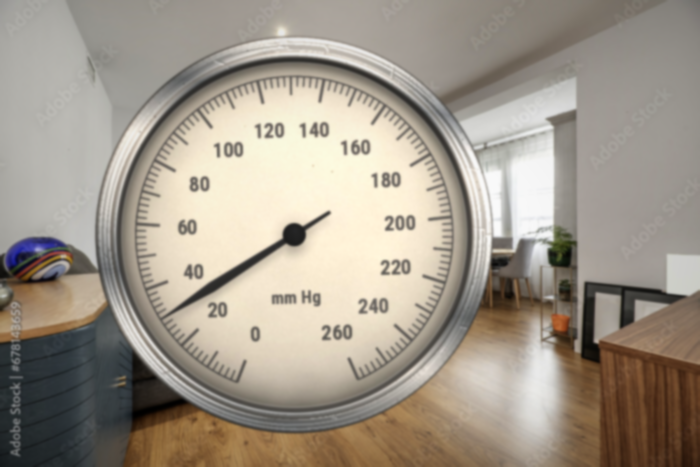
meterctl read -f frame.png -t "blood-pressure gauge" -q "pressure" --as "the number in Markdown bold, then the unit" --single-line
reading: **30** mmHg
